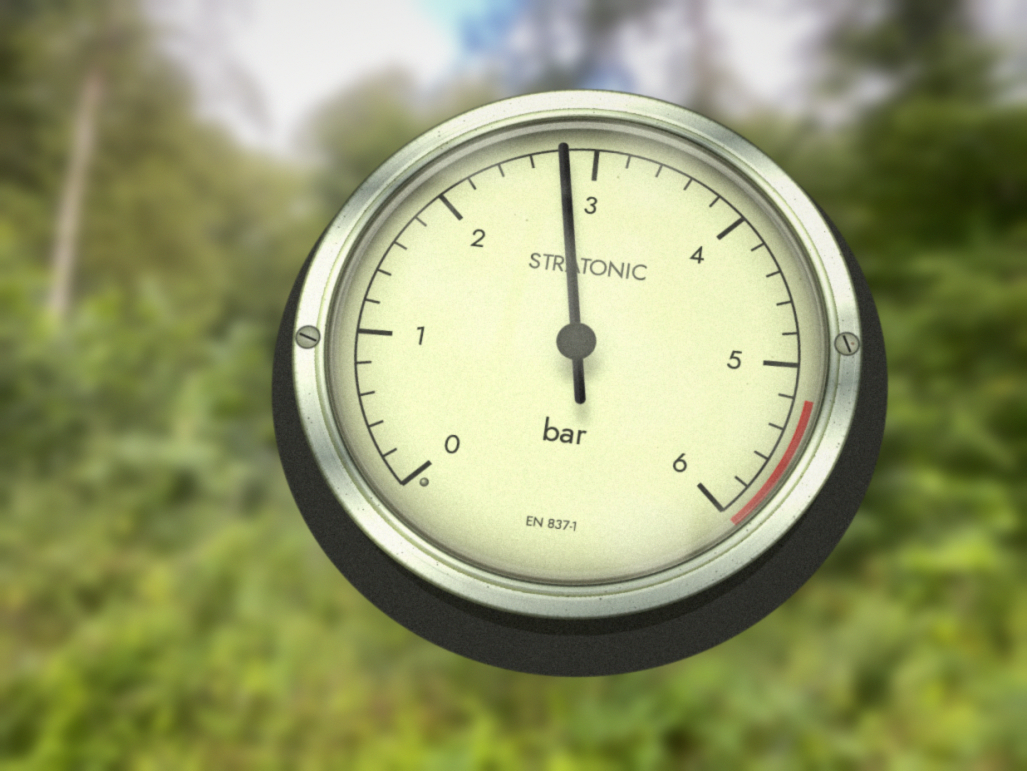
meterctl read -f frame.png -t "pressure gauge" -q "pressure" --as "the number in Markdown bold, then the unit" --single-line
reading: **2.8** bar
